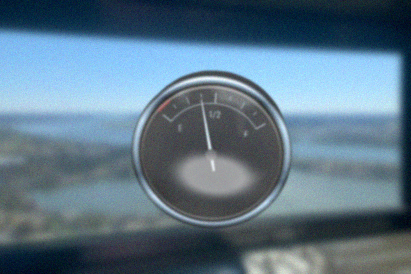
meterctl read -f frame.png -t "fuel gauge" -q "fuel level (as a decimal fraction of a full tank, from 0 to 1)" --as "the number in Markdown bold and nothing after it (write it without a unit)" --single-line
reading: **0.375**
